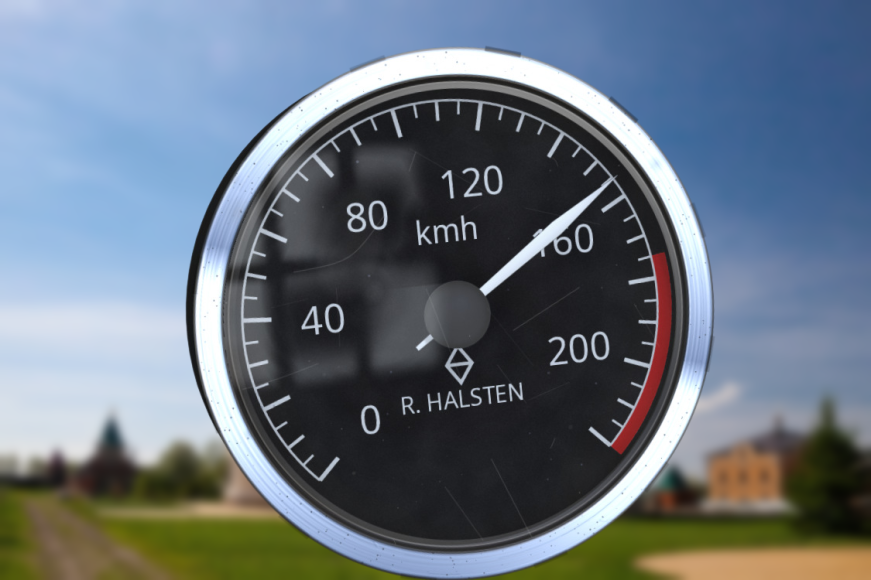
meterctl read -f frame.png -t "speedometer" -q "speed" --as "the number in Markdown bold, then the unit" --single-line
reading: **155** km/h
